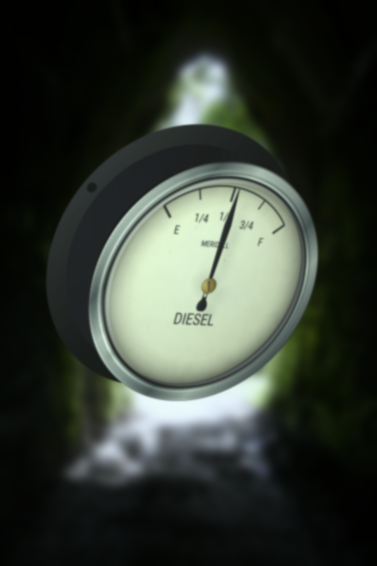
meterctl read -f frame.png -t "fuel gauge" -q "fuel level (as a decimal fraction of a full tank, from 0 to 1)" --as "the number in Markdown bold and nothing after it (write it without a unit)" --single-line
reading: **0.5**
